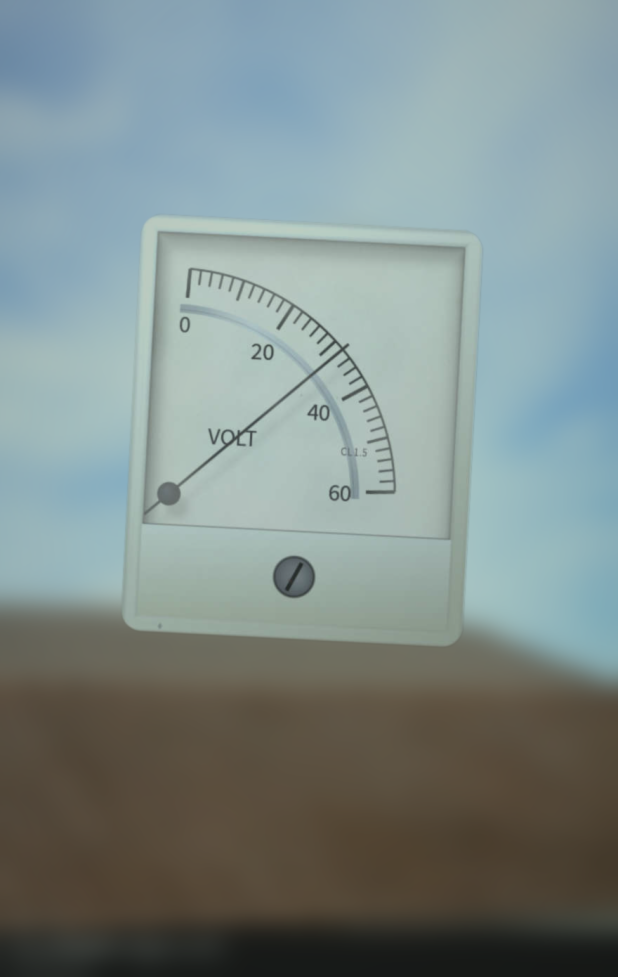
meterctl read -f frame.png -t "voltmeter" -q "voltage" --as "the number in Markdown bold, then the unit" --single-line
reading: **32** V
